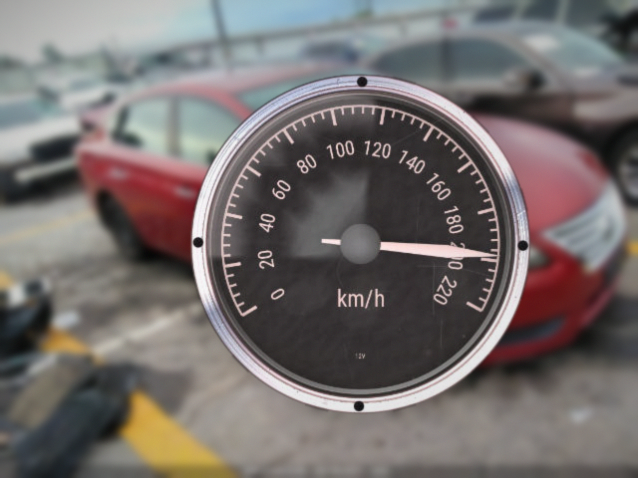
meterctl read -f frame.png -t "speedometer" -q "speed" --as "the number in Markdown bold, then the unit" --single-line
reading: **198** km/h
